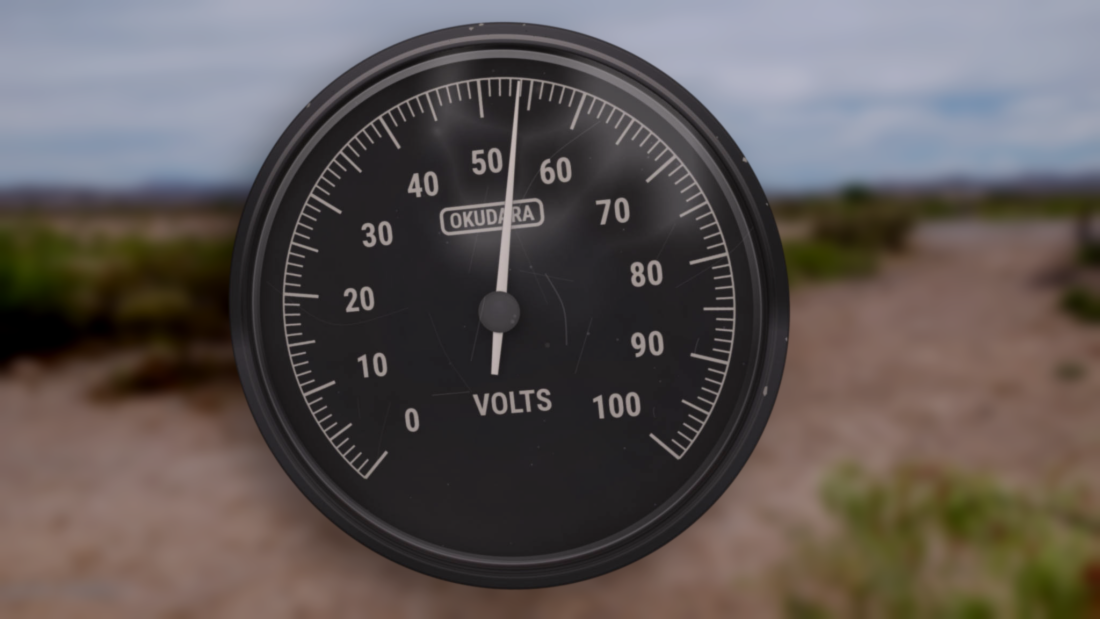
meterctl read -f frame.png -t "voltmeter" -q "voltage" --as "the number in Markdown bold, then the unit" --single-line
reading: **54** V
